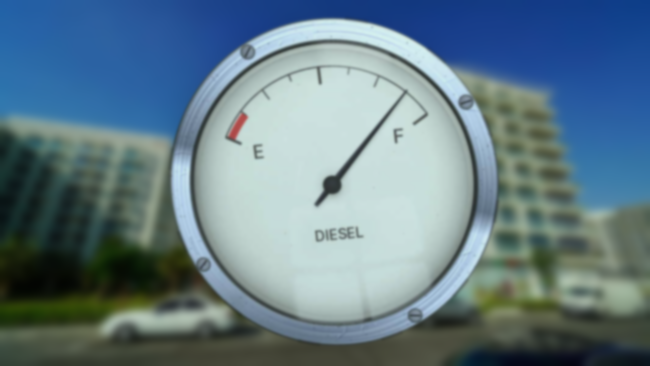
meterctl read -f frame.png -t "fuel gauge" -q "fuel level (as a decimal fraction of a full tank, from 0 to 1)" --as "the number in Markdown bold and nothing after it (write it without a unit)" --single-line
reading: **0.875**
